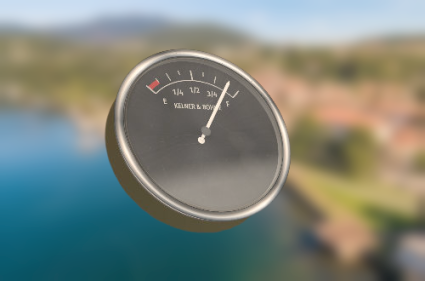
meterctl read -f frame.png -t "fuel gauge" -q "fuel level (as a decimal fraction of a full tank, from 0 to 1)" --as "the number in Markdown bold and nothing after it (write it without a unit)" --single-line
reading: **0.875**
